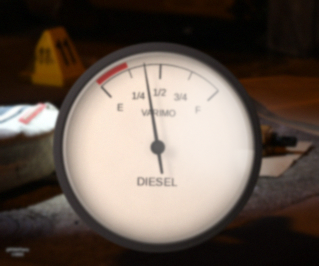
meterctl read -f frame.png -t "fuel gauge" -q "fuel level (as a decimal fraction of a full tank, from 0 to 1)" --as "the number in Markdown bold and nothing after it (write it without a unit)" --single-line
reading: **0.375**
